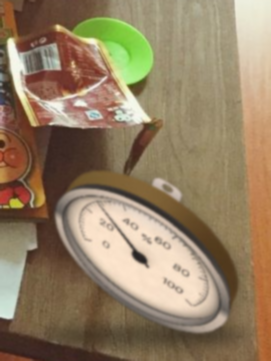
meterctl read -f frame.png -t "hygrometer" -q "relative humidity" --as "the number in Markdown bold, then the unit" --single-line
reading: **30** %
